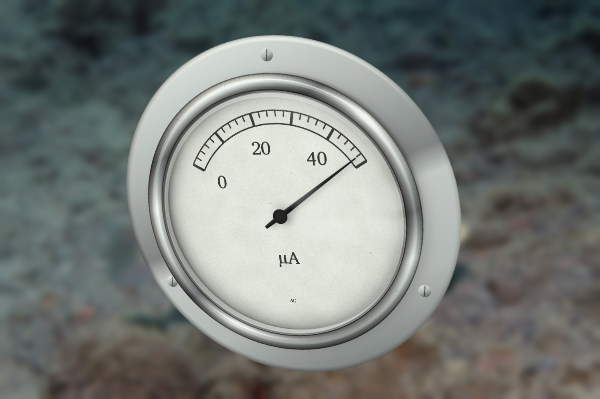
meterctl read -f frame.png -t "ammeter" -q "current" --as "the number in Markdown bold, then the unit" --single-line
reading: **48** µA
